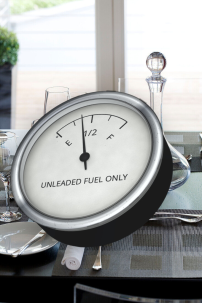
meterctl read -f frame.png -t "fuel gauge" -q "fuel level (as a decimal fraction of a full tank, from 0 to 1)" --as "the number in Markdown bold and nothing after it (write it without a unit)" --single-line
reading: **0.375**
